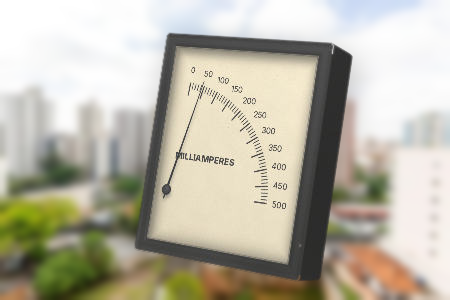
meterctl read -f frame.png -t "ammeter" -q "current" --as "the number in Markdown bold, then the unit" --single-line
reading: **50** mA
